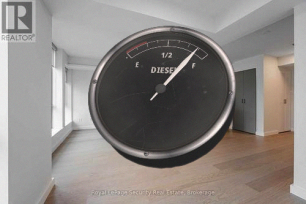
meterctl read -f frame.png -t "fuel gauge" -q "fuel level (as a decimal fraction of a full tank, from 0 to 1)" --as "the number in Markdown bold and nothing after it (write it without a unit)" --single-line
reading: **0.875**
